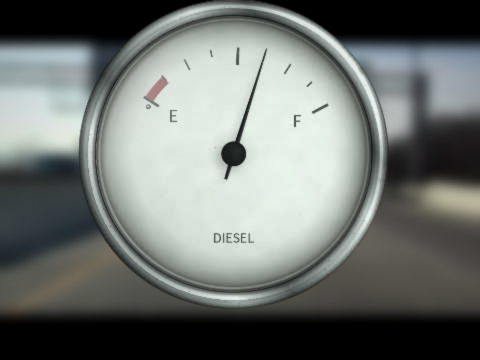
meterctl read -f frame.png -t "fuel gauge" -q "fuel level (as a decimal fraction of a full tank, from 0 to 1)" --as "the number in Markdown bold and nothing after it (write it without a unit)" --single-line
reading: **0.625**
